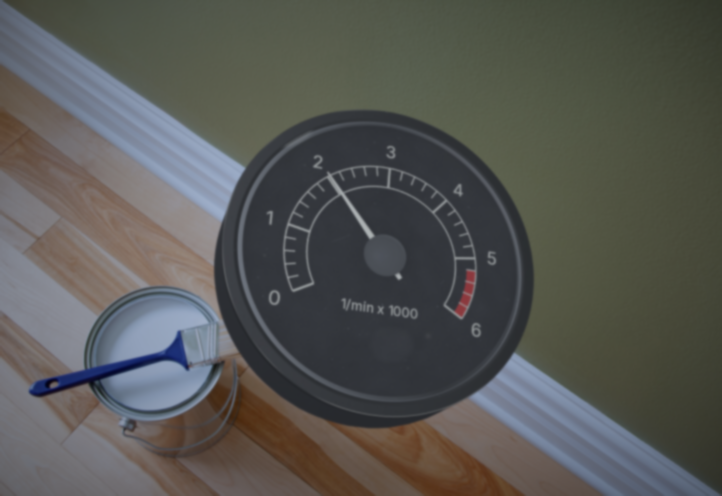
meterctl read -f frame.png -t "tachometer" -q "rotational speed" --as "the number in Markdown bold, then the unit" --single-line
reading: **2000** rpm
